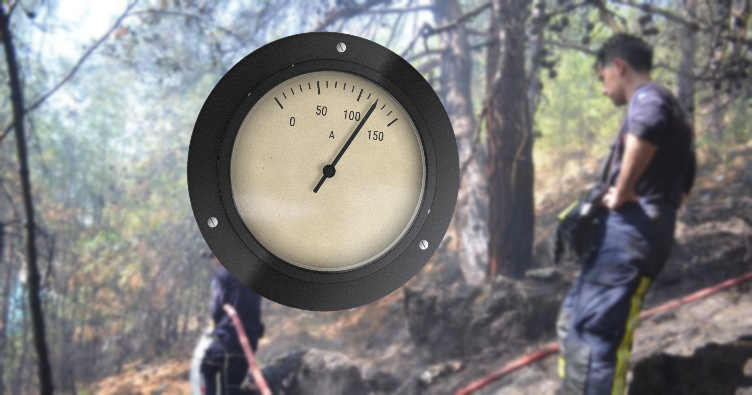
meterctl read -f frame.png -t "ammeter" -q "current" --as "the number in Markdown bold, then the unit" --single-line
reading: **120** A
